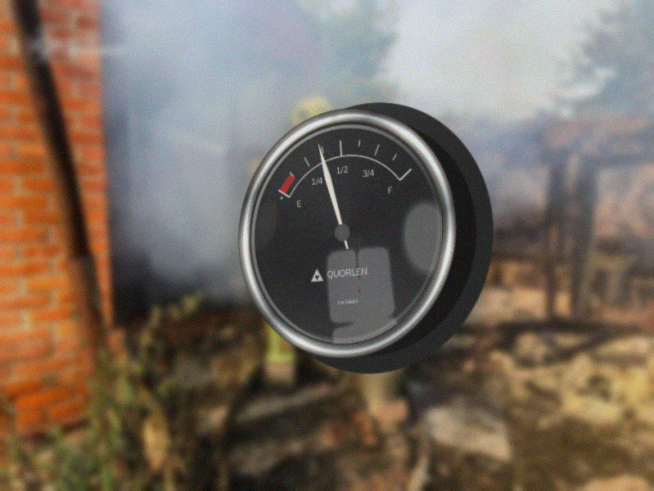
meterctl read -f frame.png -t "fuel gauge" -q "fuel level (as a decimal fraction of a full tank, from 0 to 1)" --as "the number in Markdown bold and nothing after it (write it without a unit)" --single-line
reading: **0.375**
